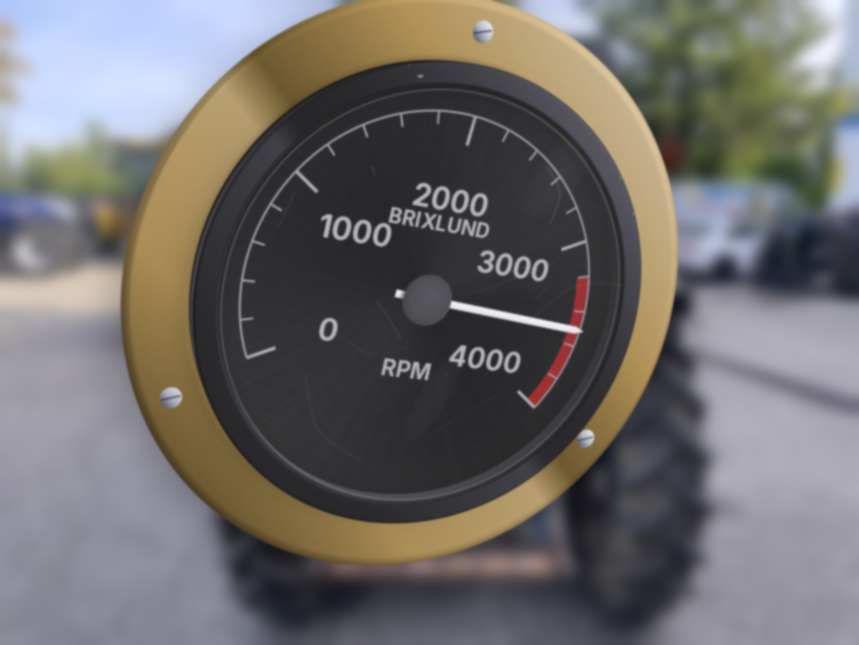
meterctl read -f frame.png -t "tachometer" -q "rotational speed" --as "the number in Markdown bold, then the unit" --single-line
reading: **3500** rpm
